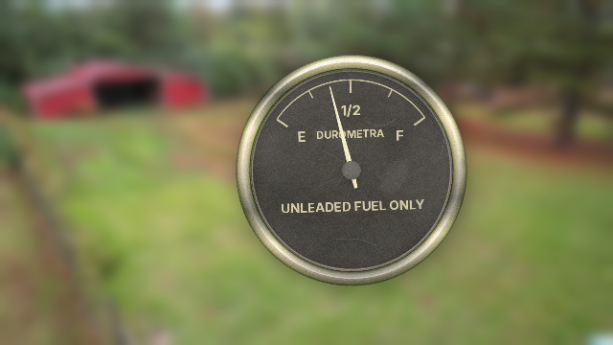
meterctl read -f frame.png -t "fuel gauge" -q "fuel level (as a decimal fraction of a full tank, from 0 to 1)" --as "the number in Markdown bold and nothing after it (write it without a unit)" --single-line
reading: **0.375**
